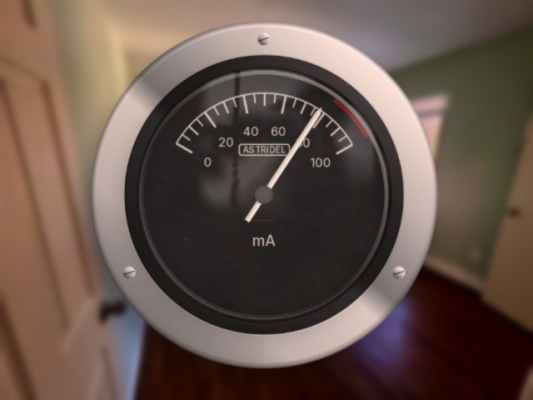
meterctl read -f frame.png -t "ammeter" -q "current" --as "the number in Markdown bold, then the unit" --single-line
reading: **77.5** mA
